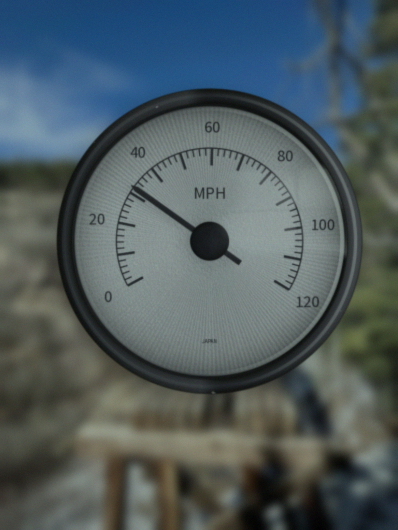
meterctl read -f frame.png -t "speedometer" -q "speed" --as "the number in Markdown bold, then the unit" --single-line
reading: **32** mph
